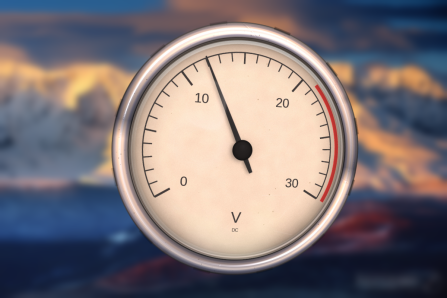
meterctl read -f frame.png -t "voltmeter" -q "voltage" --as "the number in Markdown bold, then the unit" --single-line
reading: **12** V
